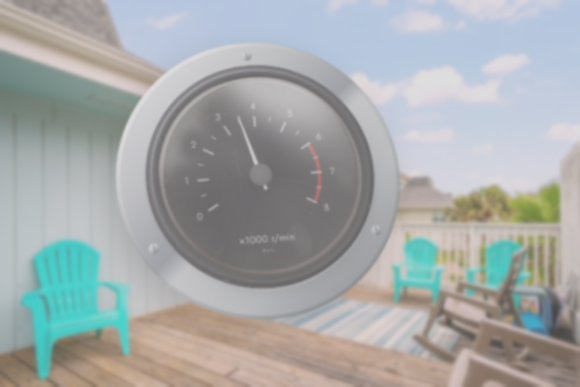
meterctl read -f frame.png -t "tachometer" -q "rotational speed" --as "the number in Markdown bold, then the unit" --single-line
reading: **3500** rpm
